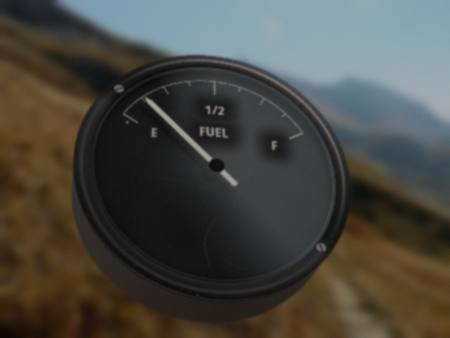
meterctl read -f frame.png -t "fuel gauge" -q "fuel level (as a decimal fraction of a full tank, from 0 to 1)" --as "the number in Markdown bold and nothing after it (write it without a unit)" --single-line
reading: **0.125**
